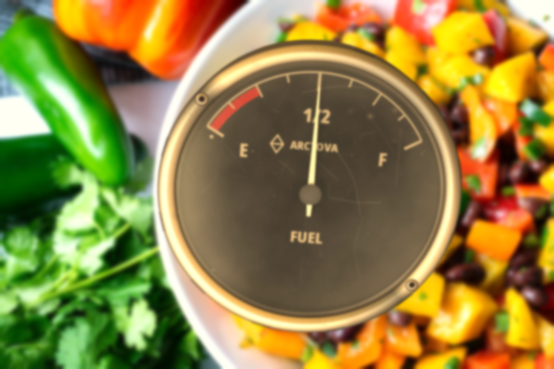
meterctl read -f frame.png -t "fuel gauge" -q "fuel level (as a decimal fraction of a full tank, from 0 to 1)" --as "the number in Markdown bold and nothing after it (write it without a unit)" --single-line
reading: **0.5**
